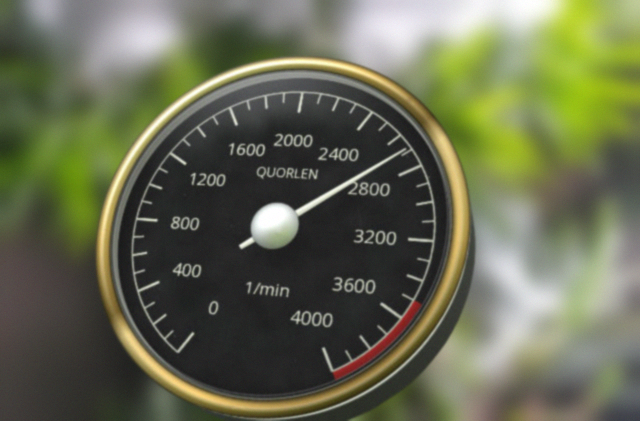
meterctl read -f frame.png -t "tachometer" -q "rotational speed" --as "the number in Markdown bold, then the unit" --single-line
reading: **2700** rpm
